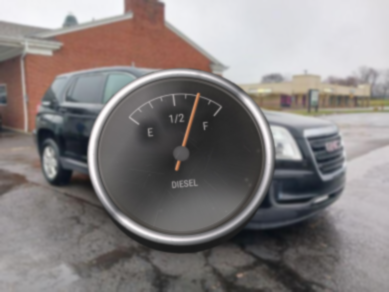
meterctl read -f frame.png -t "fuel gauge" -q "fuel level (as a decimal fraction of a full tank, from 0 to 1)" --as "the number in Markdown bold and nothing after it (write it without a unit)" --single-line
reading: **0.75**
